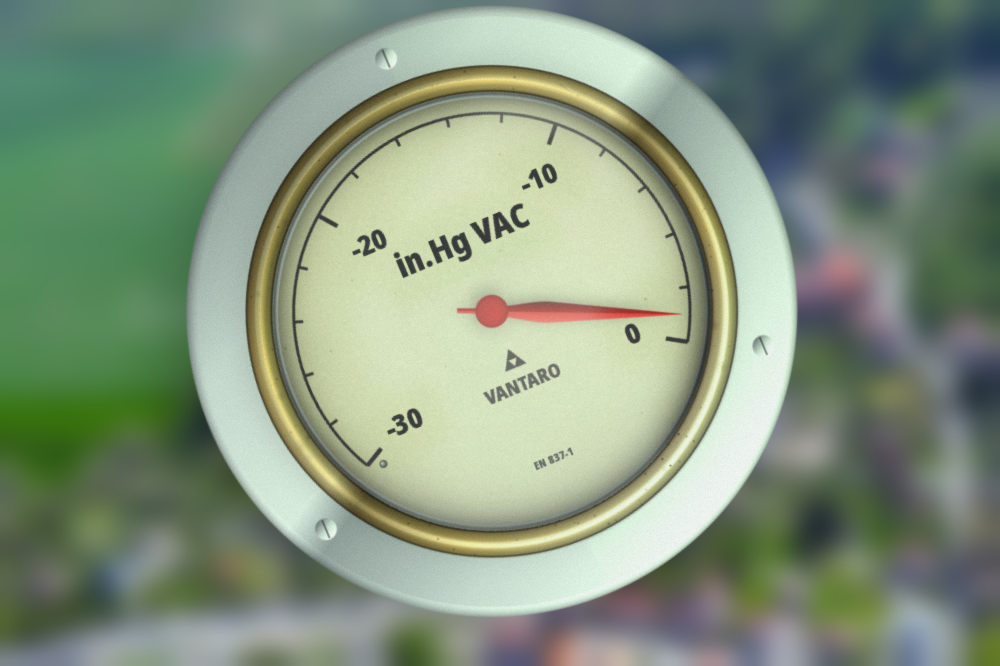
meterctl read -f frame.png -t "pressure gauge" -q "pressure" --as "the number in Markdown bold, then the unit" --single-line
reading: **-1** inHg
